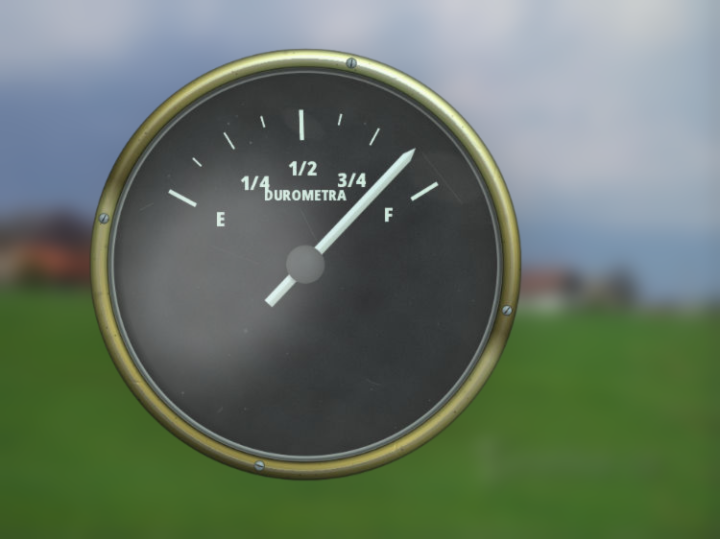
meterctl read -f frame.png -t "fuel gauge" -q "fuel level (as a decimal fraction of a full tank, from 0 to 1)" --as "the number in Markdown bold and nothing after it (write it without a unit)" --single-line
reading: **0.875**
